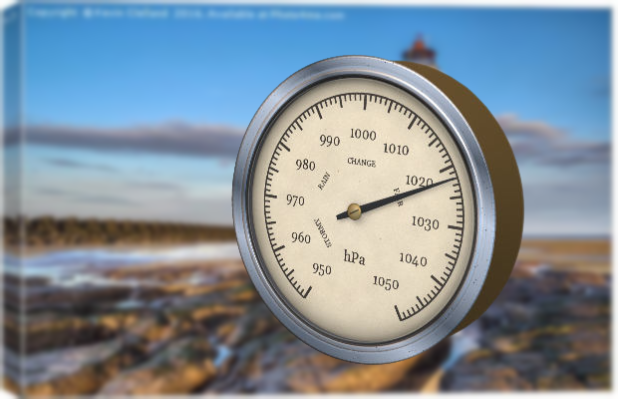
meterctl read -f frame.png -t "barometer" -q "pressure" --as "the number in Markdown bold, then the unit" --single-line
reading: **1022** hPa
